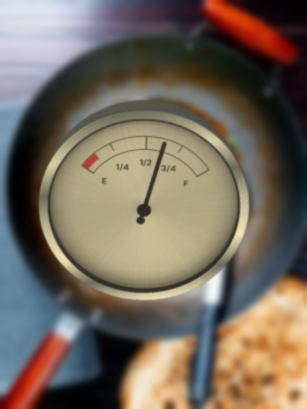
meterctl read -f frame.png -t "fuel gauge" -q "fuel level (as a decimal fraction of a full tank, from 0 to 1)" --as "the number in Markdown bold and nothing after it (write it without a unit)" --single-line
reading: **0.625**
